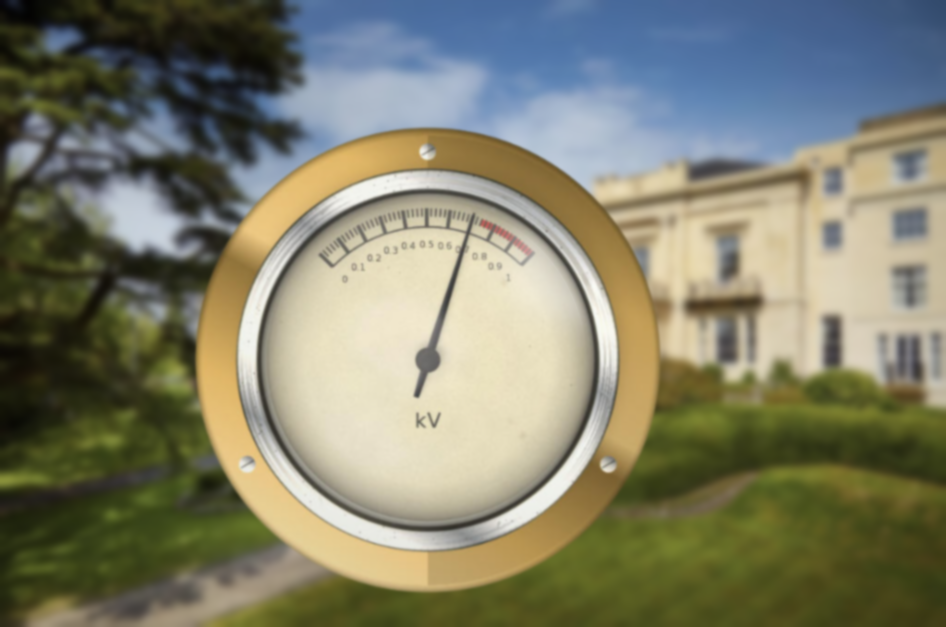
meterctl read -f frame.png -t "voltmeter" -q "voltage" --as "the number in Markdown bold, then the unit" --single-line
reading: **0.7** kV
